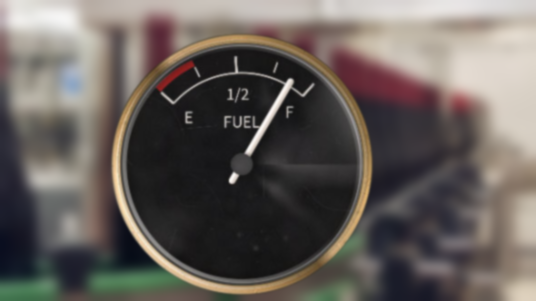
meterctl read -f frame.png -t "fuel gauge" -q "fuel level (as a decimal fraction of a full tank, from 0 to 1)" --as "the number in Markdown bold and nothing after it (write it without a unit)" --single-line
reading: **0.875**
